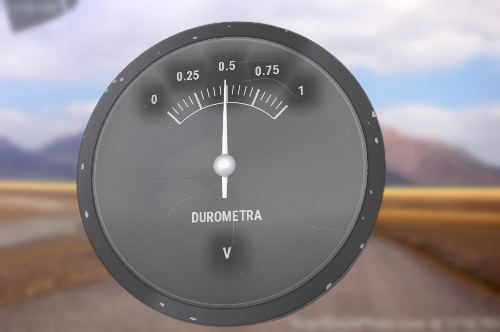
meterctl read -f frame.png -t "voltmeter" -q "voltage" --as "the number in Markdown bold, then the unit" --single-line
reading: **0.5** V
